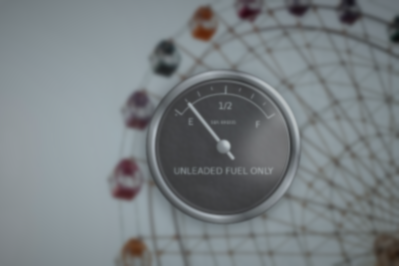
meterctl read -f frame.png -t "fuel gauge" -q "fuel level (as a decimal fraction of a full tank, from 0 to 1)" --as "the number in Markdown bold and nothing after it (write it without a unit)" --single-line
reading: **0.125**
